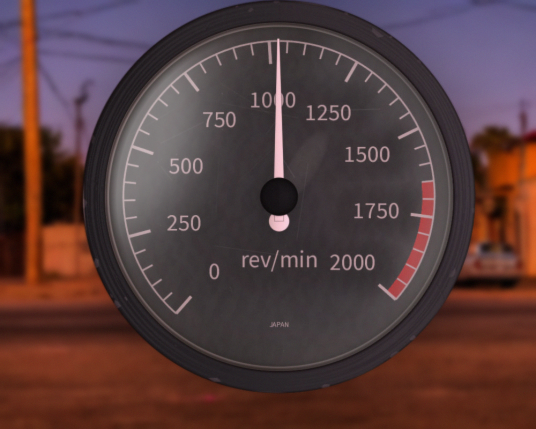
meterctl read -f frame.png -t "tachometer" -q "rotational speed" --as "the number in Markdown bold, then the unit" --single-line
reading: **1025** rpm
